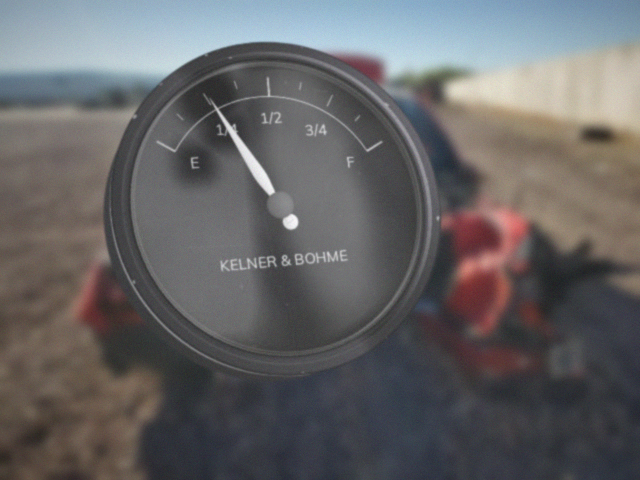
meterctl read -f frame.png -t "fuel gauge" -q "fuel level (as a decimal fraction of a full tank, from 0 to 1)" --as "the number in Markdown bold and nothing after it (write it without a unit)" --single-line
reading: **0.25**
